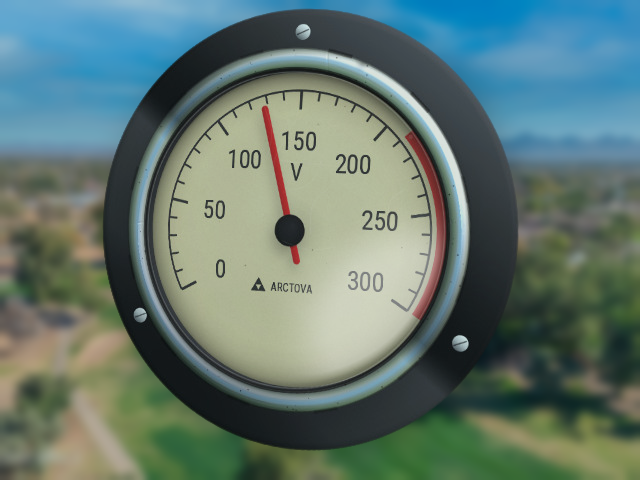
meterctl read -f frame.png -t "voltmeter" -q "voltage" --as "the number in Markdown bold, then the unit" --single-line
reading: **130** V
